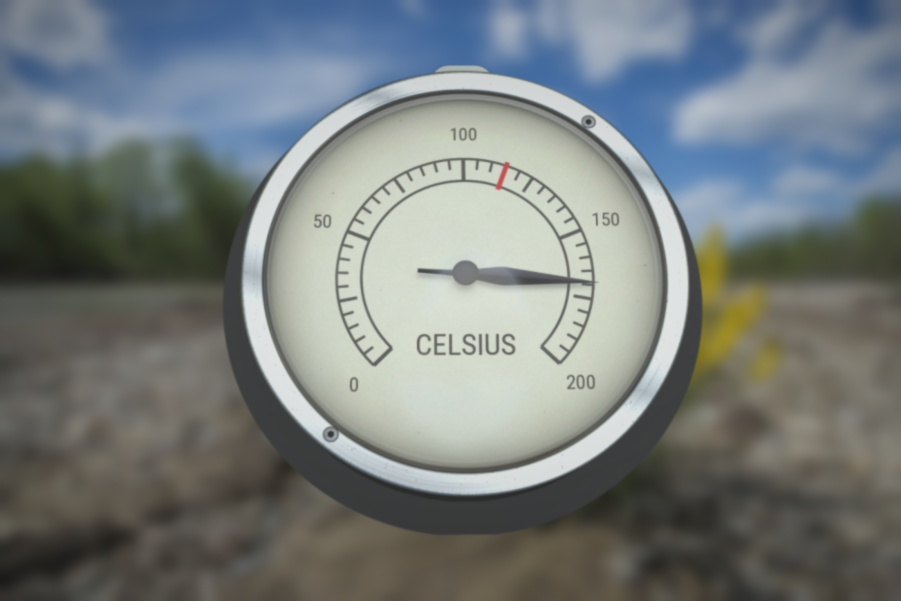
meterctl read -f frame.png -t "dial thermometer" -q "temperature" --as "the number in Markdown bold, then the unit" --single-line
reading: **170** °C
